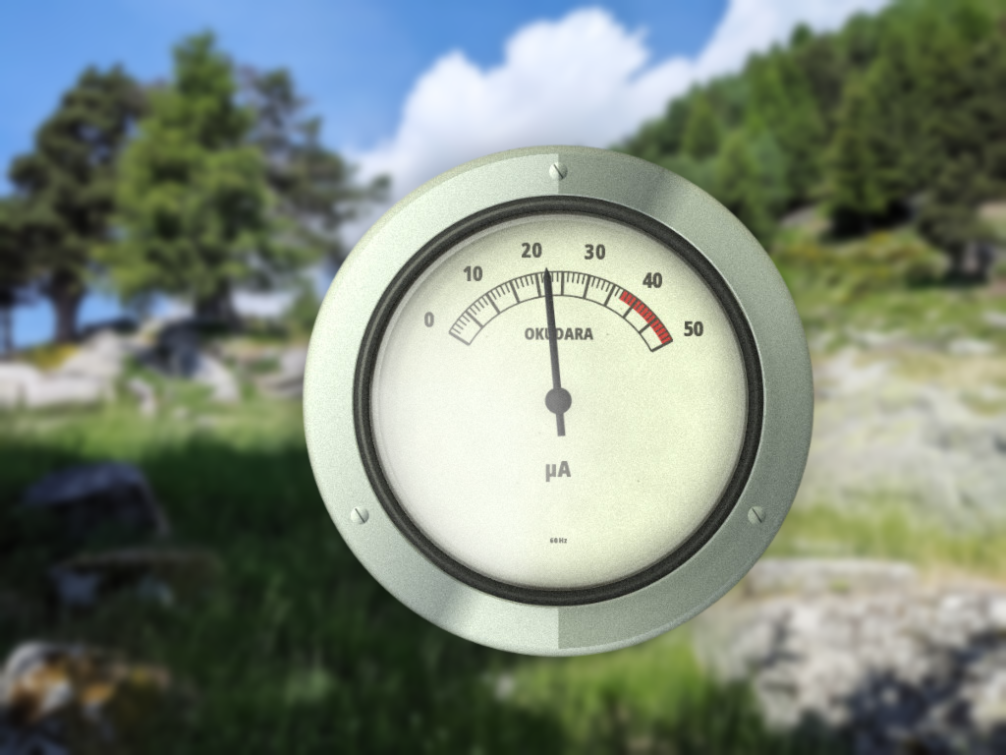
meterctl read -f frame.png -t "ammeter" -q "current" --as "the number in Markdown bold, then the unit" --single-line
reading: **22** µA
